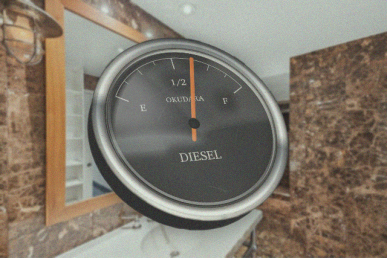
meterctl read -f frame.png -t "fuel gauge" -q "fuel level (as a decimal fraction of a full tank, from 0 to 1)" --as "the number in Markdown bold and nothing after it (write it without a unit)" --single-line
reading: **0.625**
